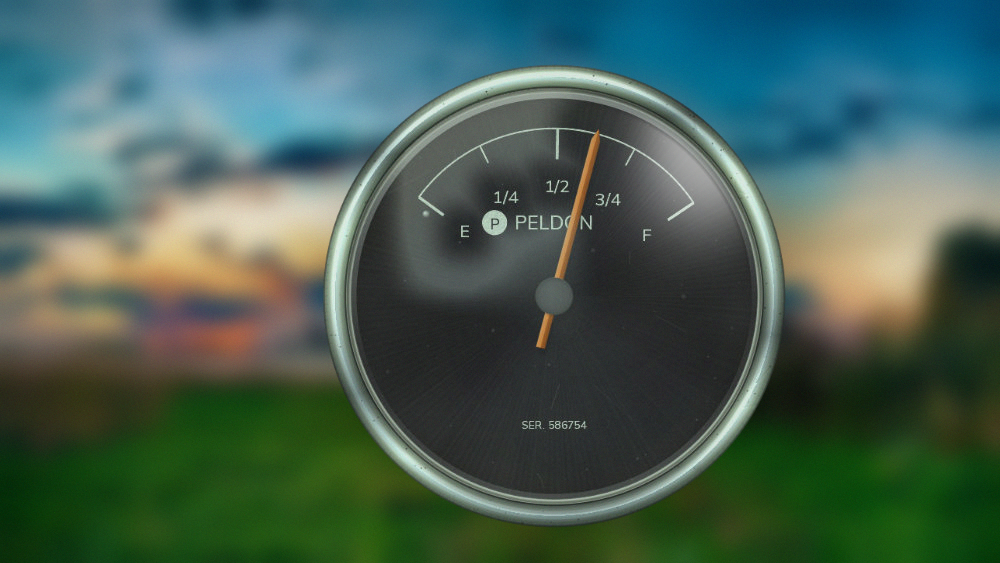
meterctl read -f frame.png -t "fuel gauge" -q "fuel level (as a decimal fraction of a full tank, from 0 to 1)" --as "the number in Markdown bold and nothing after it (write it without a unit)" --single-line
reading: **0.625**
